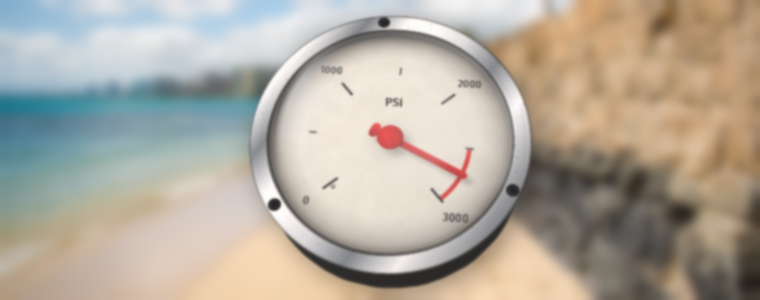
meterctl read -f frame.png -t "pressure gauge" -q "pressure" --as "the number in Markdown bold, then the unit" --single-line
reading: **2750** psi
